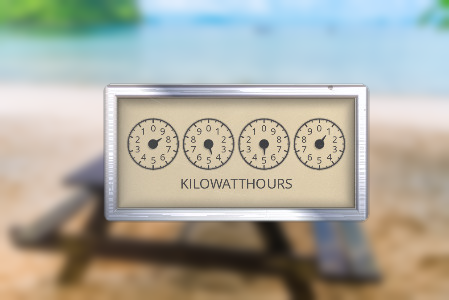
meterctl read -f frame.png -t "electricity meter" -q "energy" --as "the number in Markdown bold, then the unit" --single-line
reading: **8451** kWh
